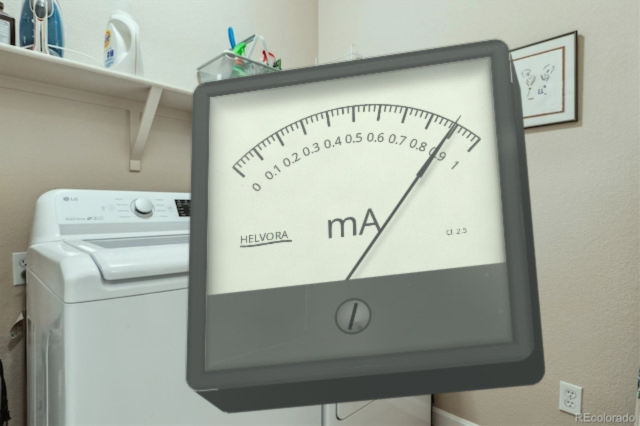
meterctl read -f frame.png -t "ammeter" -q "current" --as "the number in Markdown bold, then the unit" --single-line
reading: **0.9** mA
